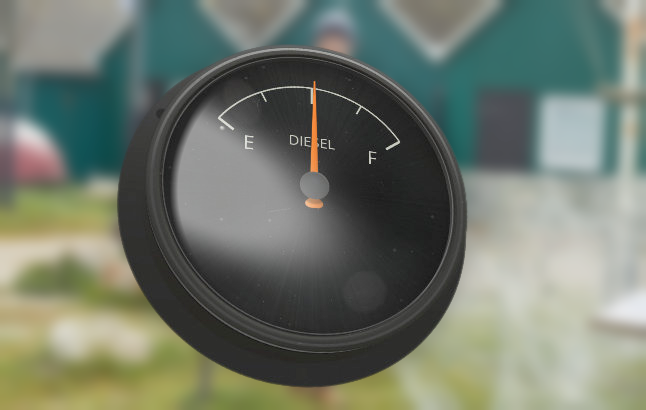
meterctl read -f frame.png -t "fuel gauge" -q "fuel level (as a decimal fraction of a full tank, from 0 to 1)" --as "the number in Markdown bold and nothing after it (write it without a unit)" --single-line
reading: **0.5**
